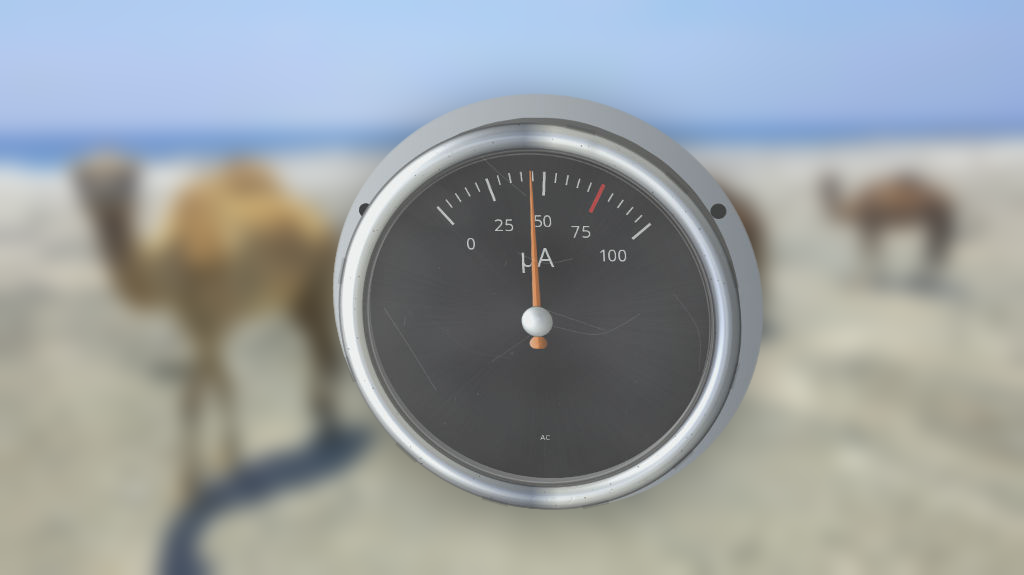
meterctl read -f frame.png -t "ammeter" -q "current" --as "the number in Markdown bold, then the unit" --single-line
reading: **45** µA
